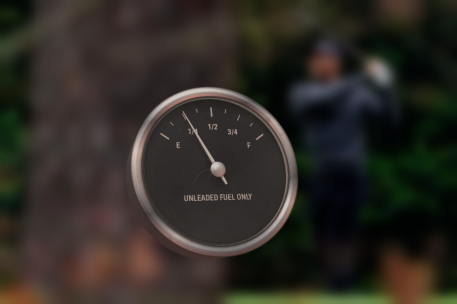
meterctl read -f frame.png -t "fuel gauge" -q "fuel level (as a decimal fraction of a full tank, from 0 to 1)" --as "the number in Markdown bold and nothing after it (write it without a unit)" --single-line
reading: **0.25**
